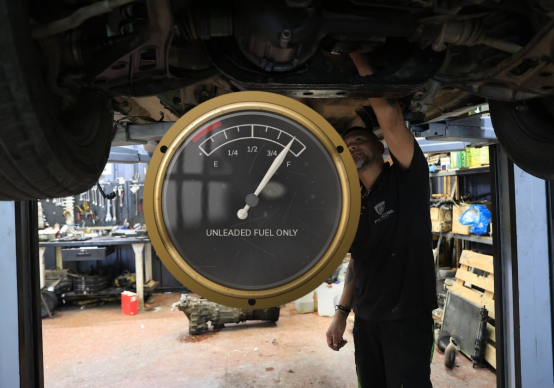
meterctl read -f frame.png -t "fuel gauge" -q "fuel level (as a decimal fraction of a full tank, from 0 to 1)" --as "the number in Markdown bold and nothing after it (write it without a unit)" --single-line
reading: **0.875**
